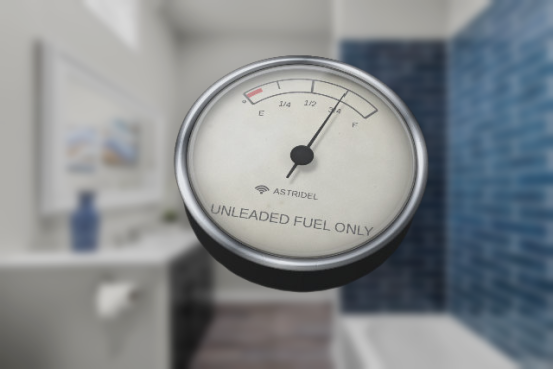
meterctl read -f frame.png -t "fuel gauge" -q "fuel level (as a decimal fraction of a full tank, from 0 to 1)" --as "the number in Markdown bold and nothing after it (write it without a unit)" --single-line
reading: **0.75**
